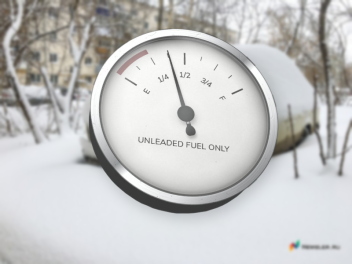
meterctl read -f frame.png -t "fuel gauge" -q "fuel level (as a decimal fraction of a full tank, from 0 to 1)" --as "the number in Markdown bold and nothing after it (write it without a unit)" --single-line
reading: **0.375**
